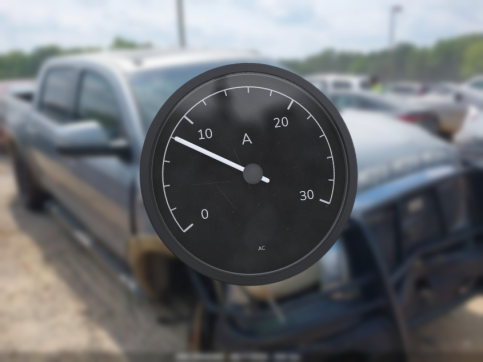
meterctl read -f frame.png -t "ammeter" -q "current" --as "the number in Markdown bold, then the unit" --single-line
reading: **8** A
